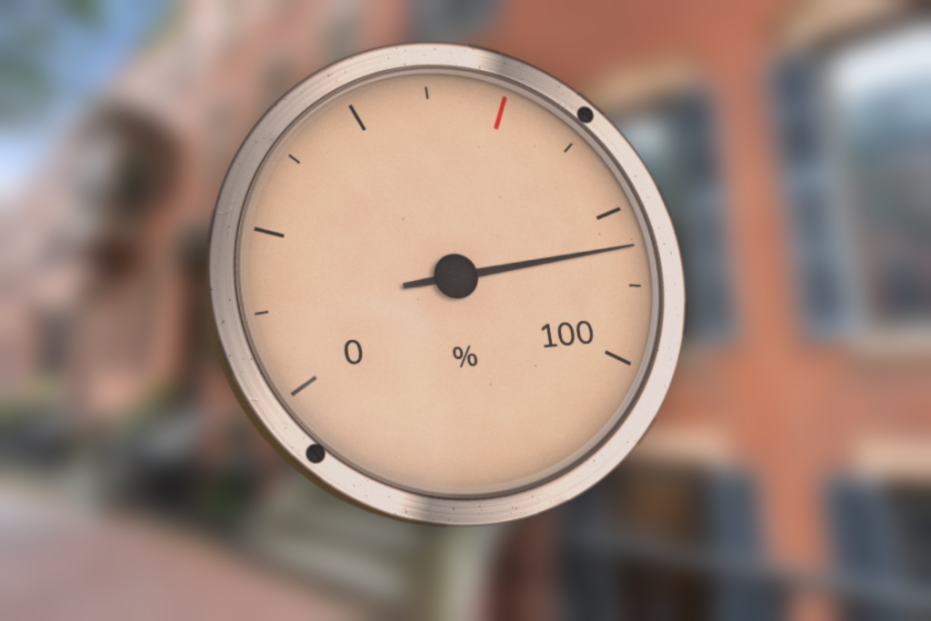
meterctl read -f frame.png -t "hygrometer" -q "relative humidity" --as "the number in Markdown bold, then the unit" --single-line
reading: **85** %
